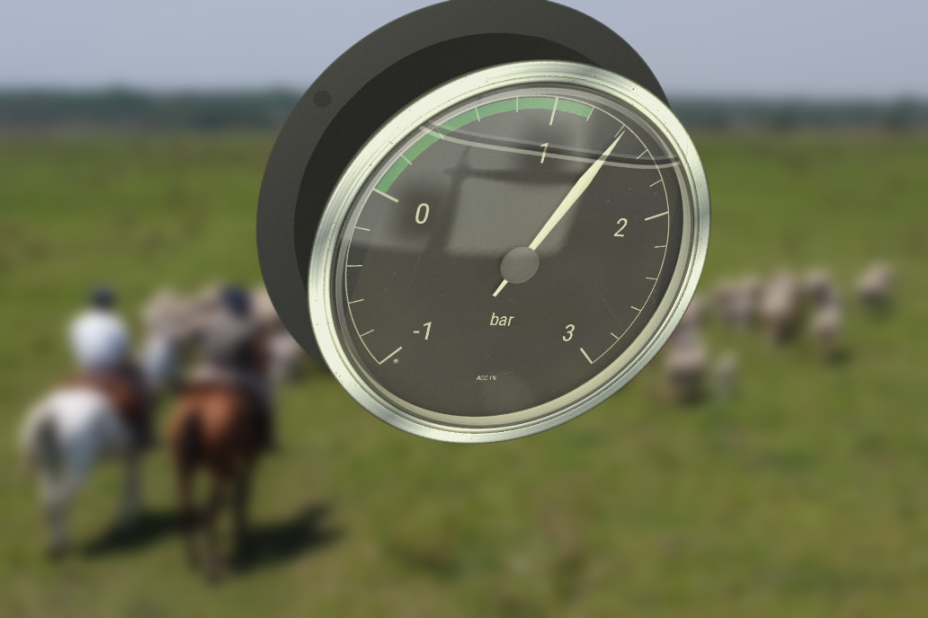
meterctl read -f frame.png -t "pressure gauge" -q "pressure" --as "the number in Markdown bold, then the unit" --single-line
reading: **1.4** bar
